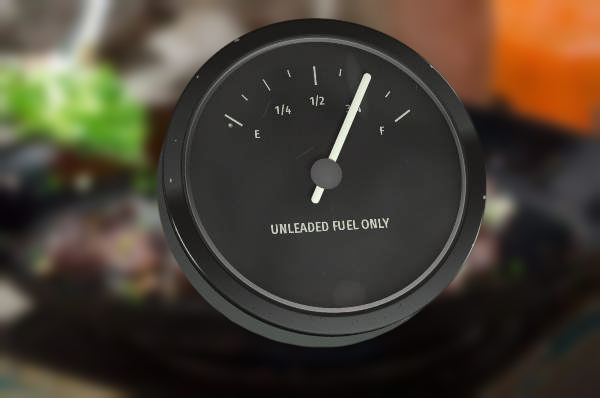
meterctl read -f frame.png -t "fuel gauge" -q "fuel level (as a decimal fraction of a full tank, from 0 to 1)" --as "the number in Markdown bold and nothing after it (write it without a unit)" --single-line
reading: **0.75**
